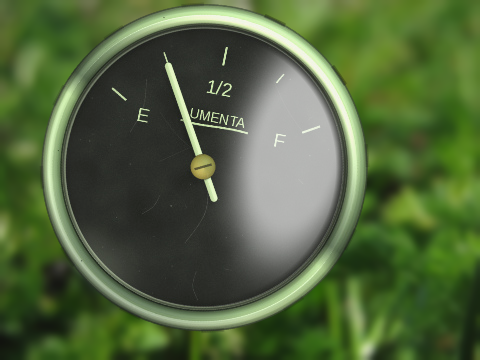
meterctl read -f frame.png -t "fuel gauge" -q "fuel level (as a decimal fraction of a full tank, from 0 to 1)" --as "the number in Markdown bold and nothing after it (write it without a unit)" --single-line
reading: **0.25**
